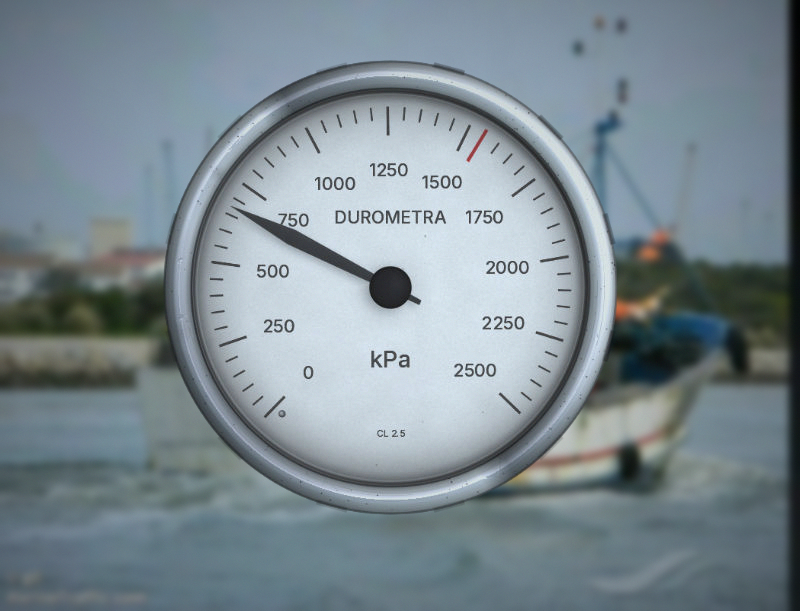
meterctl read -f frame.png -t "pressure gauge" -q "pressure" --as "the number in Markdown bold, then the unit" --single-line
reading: **675** kPa
